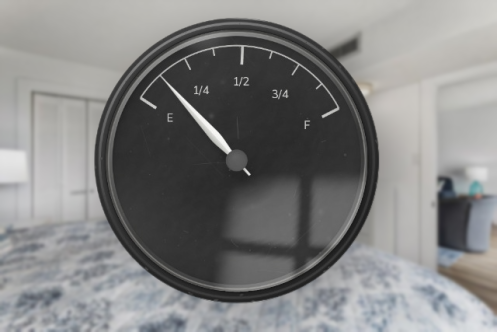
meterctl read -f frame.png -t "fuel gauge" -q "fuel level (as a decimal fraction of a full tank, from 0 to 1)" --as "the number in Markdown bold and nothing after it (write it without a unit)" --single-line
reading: **0.125**
